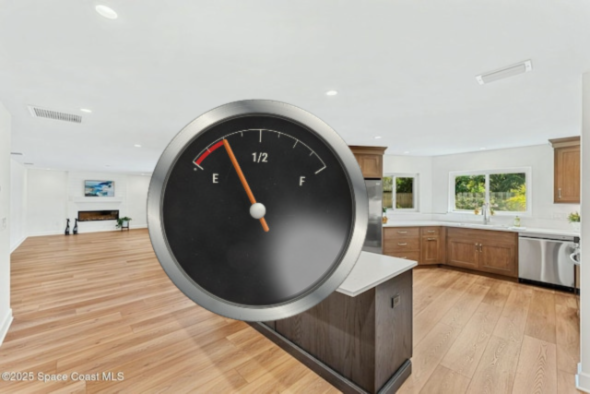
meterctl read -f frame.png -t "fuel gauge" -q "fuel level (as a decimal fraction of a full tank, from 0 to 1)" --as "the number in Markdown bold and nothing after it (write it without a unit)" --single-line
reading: **0.25**
